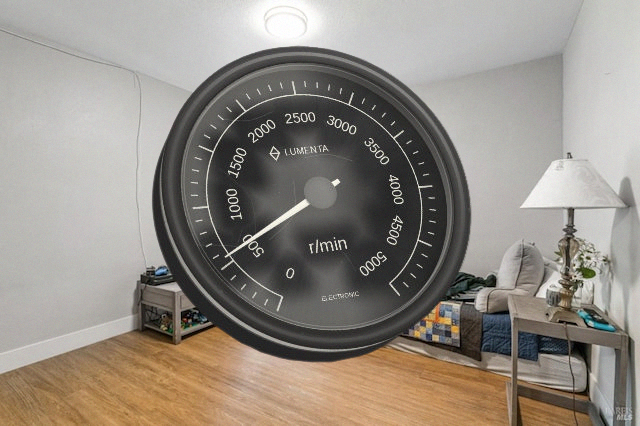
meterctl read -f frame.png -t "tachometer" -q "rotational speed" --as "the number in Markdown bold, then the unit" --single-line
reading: **550** rpm
